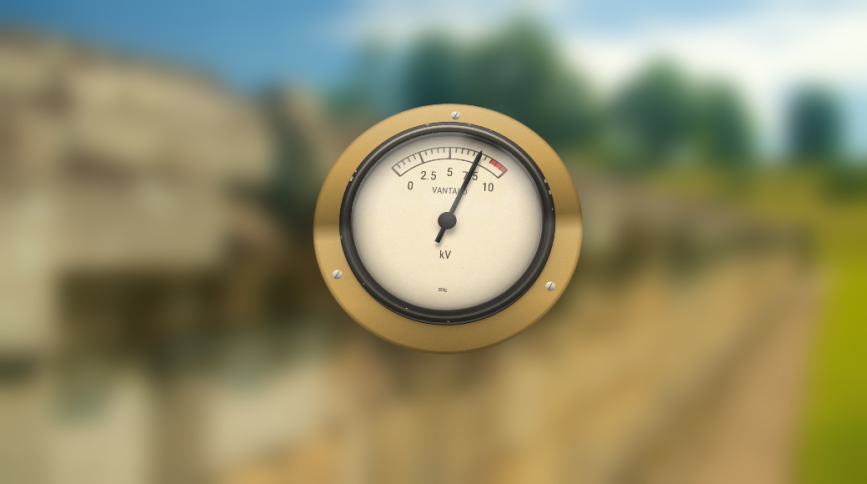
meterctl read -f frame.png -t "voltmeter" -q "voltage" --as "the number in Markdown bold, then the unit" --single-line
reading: **7.5** kV
